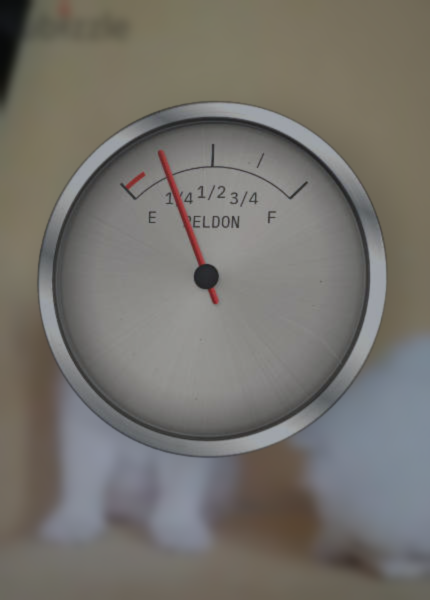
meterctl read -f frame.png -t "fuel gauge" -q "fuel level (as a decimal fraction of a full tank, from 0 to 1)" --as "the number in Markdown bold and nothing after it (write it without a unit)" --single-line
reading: **0.25**
